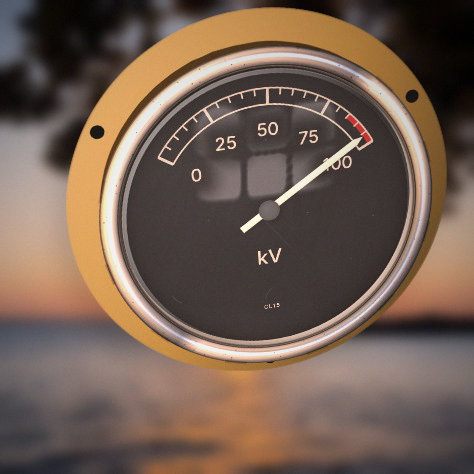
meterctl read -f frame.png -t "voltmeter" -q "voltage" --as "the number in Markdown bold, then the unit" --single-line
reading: **95** kV
